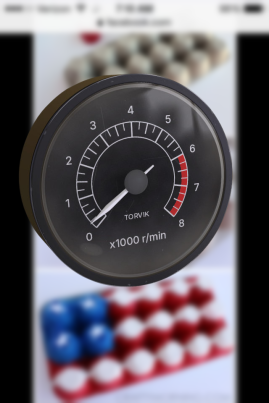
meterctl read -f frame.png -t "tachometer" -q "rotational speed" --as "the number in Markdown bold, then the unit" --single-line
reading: **250** rpm
